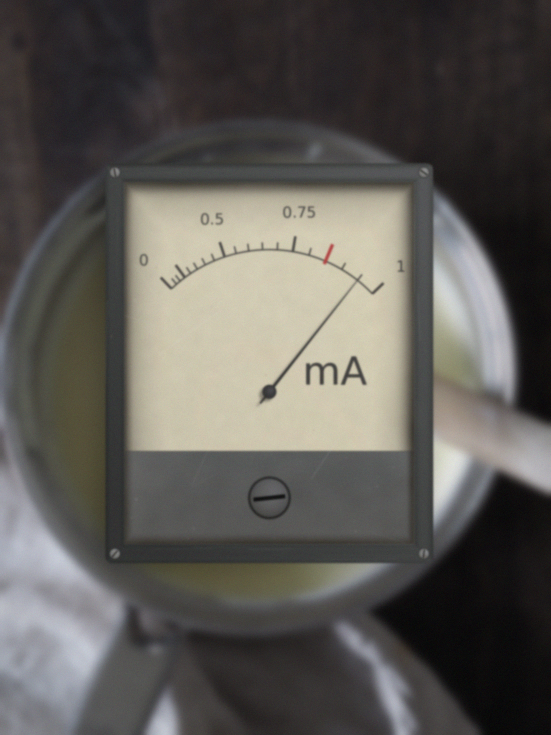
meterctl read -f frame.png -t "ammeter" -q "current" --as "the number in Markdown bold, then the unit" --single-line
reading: **0.95** mA
